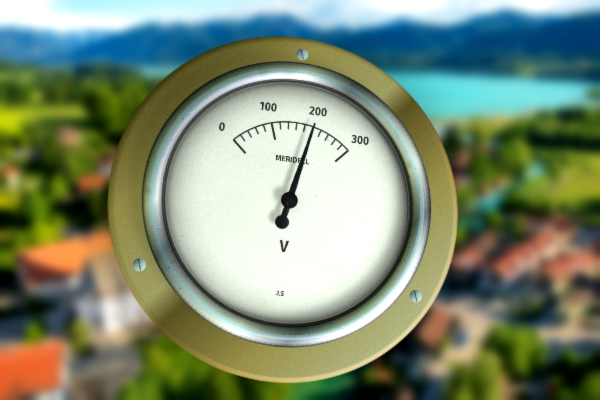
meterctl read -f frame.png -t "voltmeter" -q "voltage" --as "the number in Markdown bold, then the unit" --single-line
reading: **200** V
